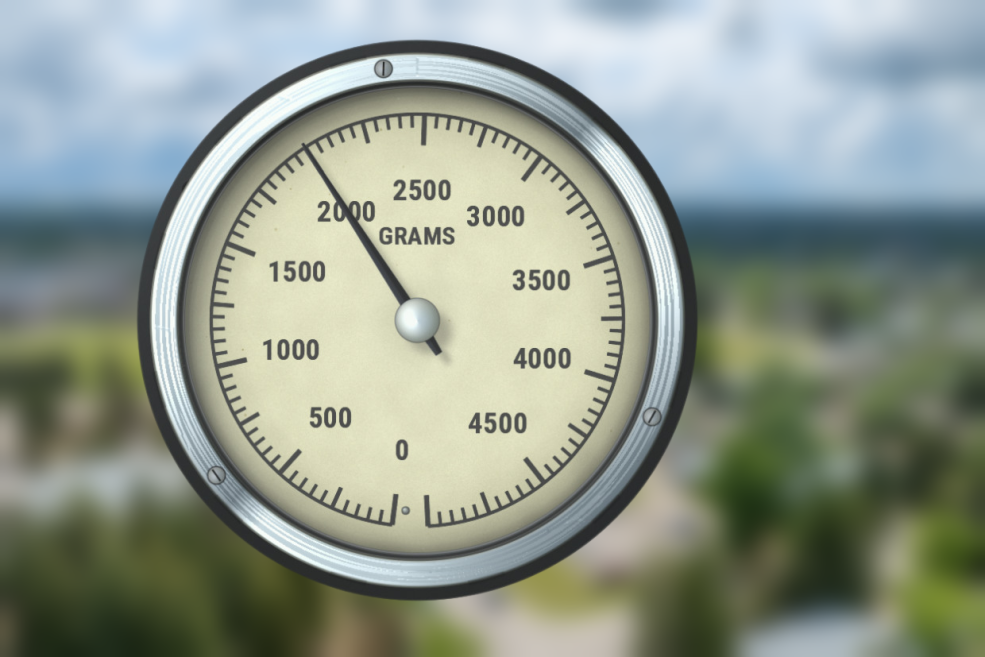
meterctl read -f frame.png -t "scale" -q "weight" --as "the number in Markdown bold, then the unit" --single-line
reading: **2000** g
